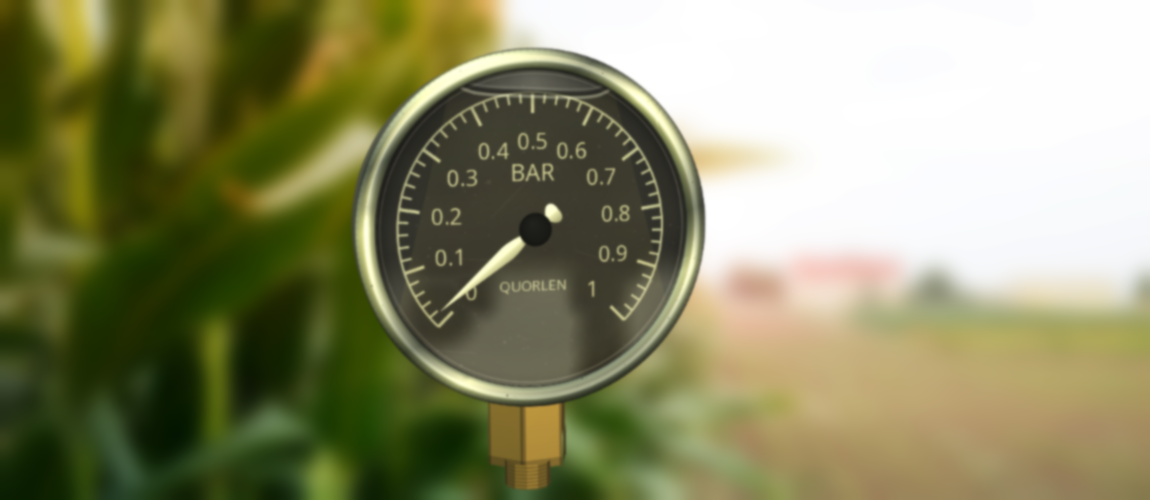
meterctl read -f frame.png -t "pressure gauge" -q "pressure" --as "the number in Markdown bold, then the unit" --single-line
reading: **0.02** bar
